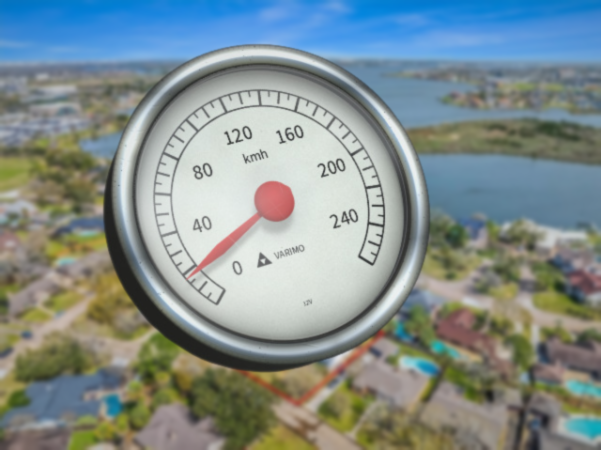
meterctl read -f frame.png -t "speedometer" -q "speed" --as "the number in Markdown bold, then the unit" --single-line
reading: **17.5** km/h
